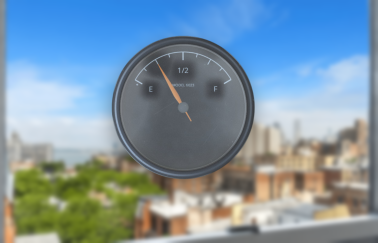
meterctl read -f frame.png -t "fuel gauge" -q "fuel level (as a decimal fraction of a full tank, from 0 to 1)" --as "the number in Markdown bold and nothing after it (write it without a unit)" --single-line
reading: **0.25**
